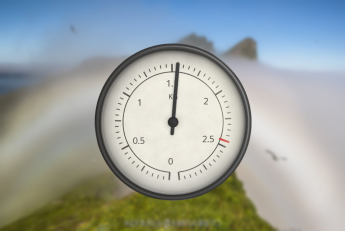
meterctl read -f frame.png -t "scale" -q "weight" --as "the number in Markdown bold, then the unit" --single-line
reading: **1.55** kg
